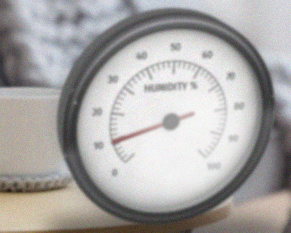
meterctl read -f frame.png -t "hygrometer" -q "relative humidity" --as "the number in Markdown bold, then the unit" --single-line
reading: **10** %
